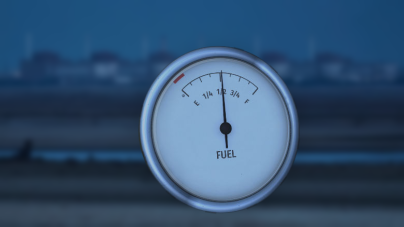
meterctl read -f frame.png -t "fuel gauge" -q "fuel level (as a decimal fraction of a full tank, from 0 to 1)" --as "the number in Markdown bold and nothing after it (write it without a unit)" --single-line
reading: **0.5**
